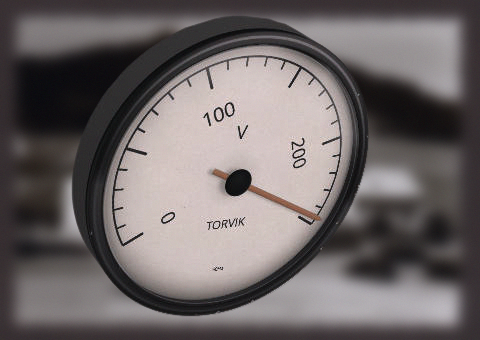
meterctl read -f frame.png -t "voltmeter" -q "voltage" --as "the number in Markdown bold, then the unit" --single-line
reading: **245** V
